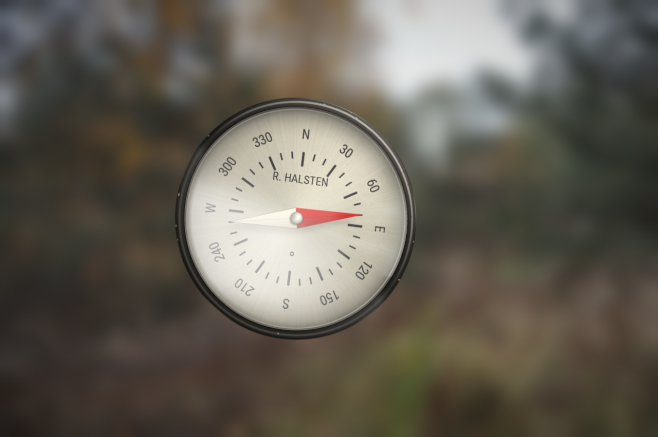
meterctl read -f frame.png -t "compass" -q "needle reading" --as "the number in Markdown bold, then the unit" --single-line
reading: **80** °
